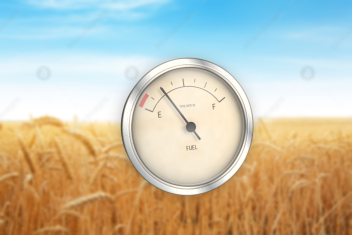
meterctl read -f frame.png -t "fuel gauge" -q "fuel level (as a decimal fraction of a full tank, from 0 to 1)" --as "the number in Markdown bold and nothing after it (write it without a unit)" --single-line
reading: **0.25**
